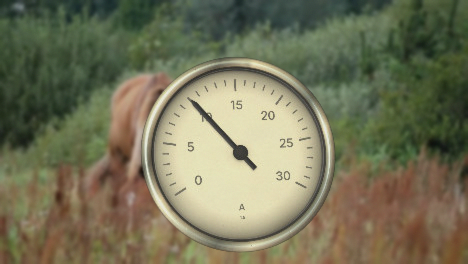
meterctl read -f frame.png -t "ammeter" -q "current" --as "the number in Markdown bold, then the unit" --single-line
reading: **10** A
